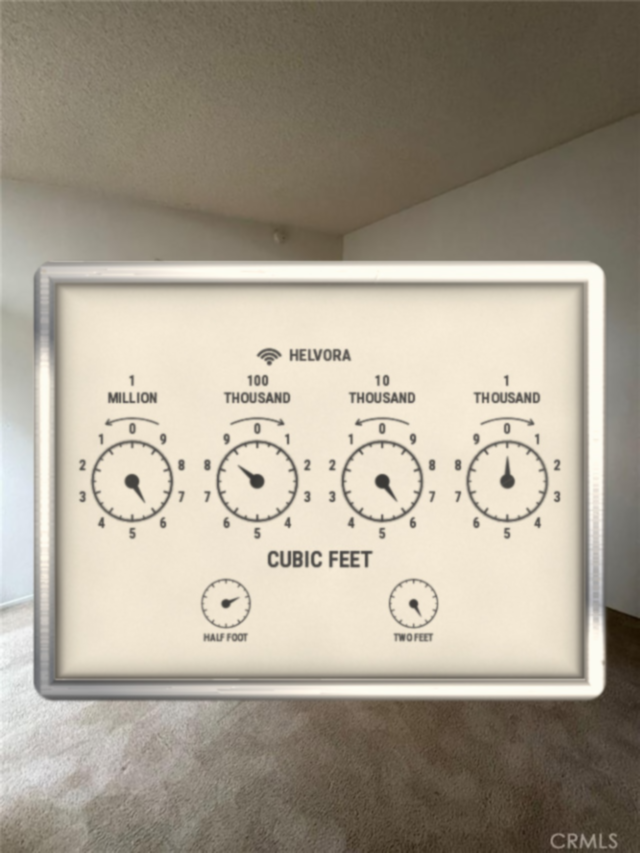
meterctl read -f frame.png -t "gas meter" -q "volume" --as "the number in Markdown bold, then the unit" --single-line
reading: **586000** ft³
